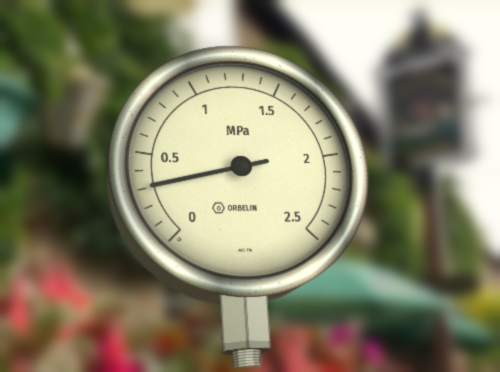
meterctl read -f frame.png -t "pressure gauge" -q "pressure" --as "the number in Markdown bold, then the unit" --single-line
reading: **0.3** MPa
